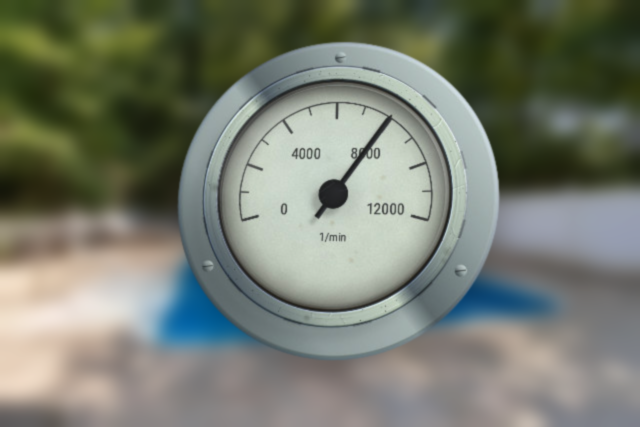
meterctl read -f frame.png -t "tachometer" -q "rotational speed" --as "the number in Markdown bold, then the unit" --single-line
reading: **8000** rpm
